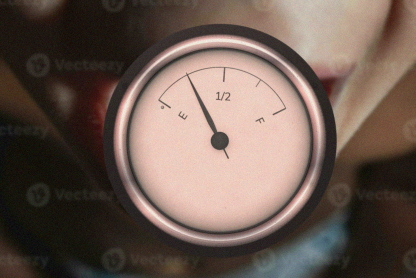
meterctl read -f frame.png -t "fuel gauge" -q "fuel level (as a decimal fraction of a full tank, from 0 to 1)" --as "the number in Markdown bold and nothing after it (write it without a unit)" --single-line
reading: **0.25**
